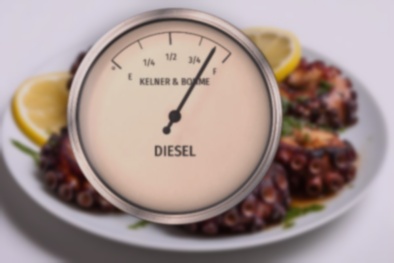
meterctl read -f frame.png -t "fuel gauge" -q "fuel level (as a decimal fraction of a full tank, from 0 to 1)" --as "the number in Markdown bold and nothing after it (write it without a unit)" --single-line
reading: **0.875**
